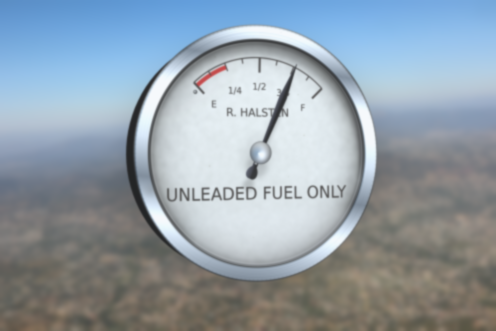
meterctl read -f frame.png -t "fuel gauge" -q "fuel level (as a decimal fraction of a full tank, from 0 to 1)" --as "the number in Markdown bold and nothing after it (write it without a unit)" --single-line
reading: **0.75**
